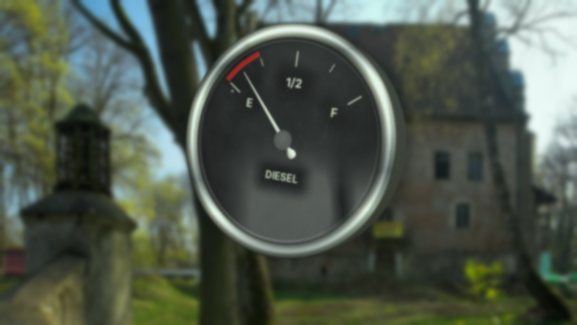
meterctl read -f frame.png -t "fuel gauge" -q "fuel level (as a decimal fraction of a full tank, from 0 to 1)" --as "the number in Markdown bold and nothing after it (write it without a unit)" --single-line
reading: **0.125**
